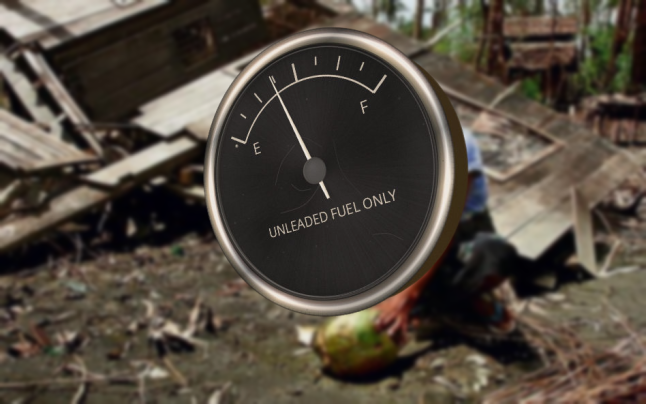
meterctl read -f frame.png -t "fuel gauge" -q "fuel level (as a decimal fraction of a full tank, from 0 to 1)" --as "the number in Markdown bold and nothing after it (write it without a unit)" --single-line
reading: **0.375**
